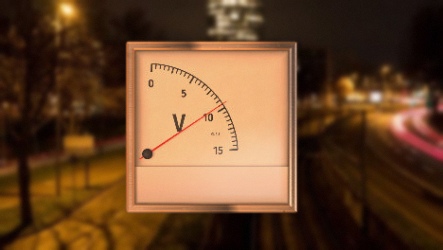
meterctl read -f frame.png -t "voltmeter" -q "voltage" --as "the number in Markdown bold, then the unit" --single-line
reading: **9.5** V
